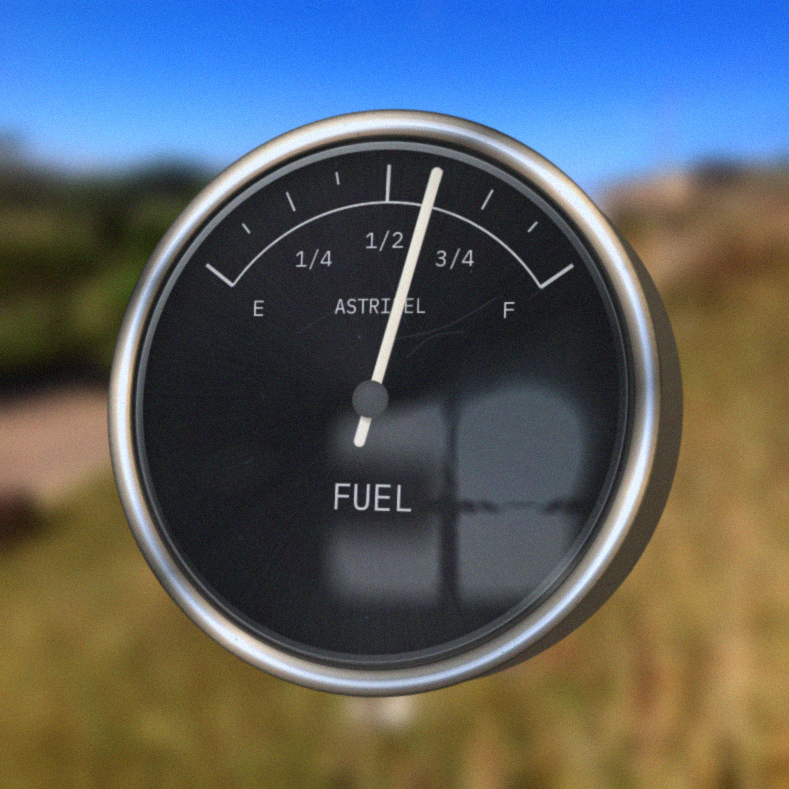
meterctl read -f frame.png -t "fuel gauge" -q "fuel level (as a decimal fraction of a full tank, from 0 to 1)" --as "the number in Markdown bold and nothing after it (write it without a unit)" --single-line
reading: **0.625**
